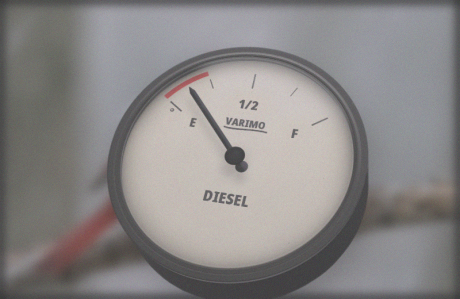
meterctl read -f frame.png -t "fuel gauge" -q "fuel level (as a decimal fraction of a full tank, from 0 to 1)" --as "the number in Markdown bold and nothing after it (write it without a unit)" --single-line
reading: **0.125**
